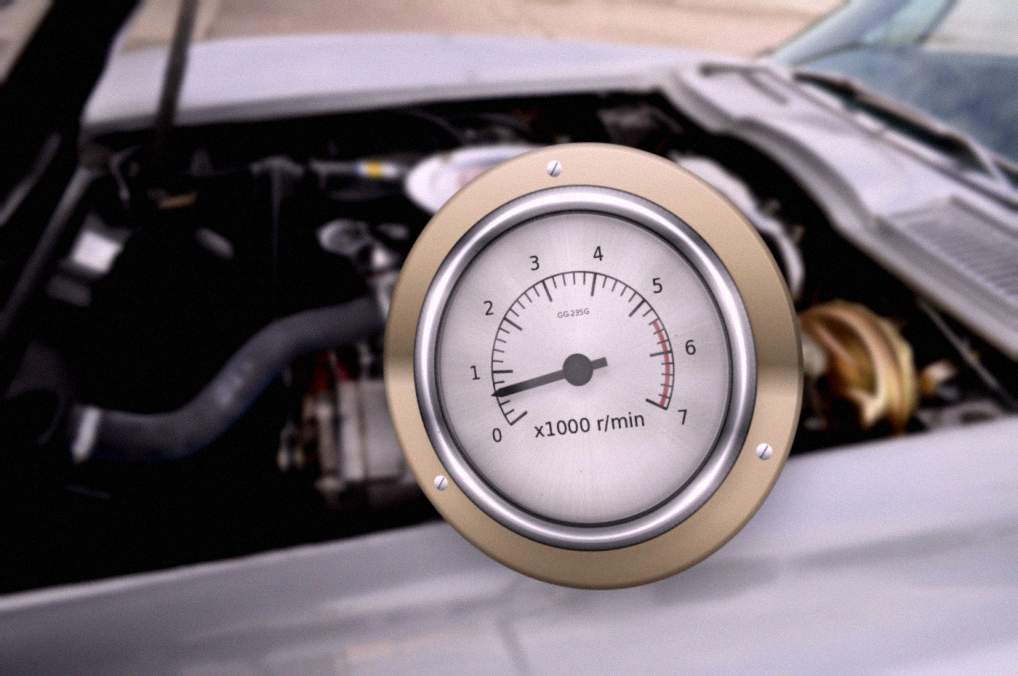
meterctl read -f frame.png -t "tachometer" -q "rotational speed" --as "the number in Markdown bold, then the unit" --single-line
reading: **600** rpm
